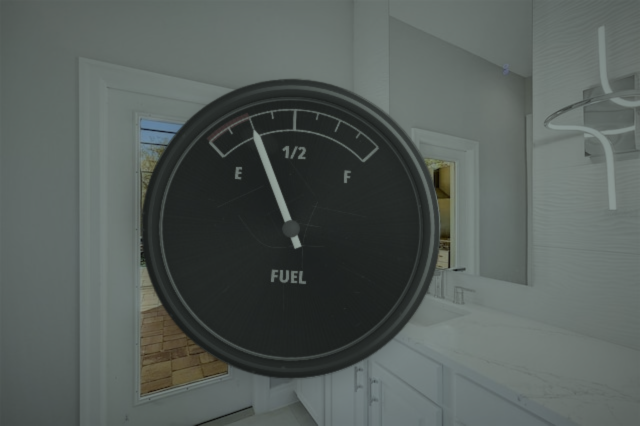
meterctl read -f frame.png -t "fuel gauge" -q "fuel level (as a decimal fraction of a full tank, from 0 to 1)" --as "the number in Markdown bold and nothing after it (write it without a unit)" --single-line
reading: **0.25**
